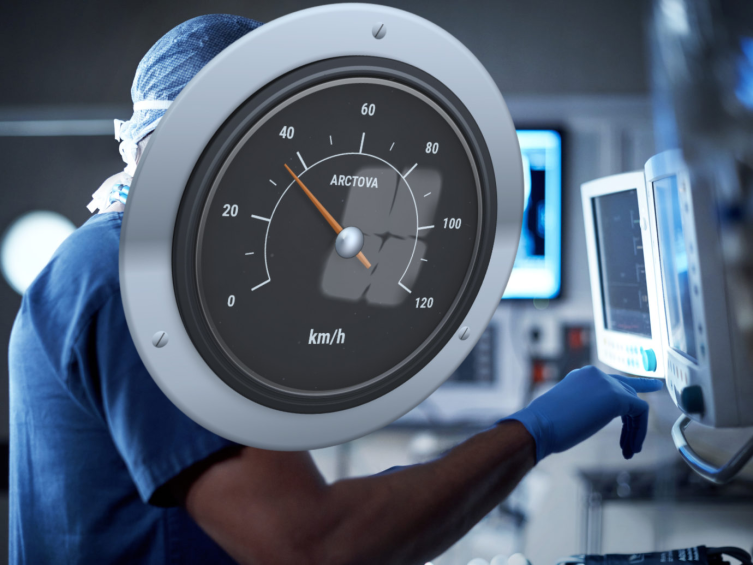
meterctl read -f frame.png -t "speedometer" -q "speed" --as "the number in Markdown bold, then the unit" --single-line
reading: **35** km/h
